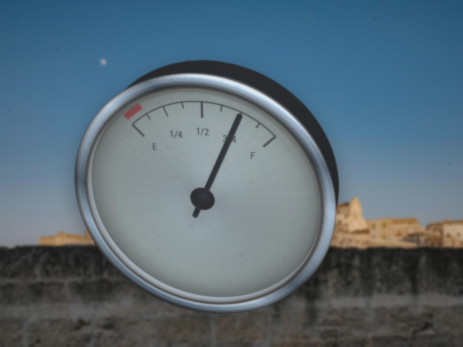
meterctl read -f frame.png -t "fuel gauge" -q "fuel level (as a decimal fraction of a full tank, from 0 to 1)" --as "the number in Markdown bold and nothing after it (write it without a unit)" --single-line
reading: **0.75**
